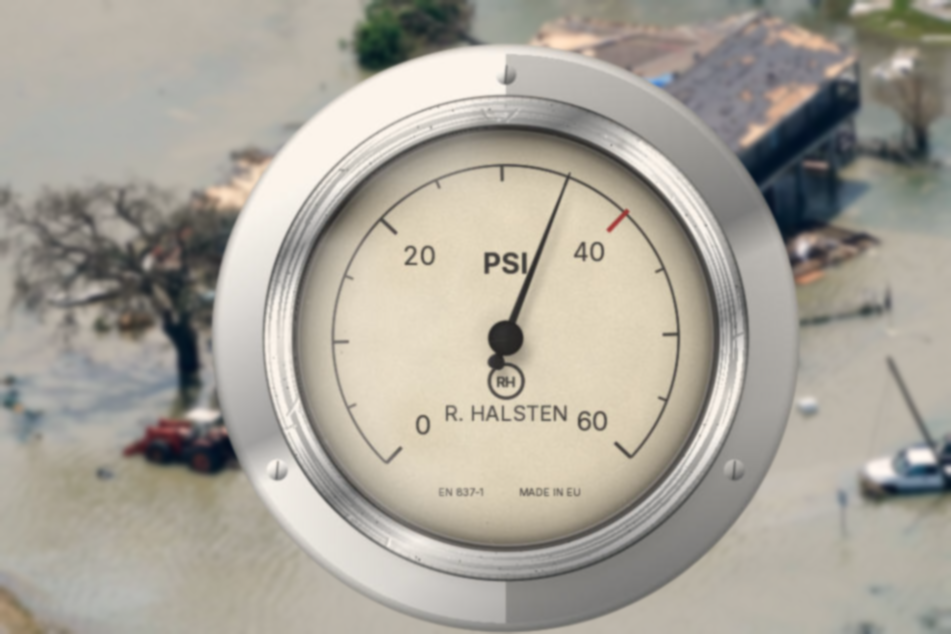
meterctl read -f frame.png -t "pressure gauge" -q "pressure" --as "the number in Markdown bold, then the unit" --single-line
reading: **35** psi
